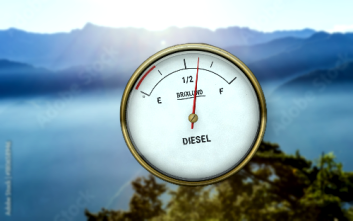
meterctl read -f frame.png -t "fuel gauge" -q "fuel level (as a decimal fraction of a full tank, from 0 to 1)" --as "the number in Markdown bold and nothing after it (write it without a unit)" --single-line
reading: **0.625**
